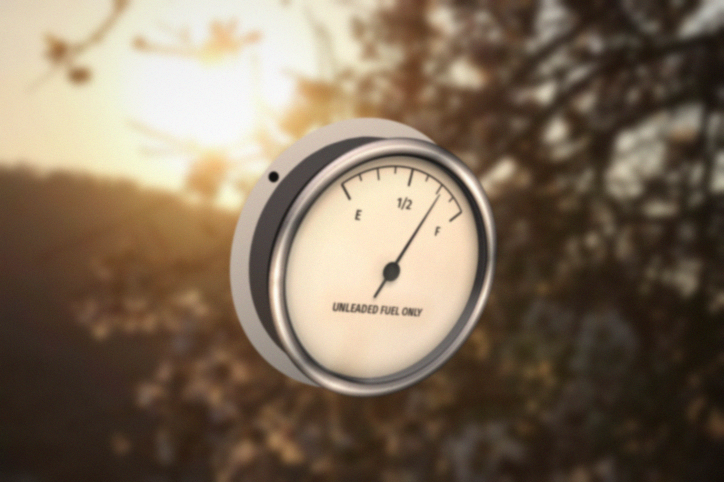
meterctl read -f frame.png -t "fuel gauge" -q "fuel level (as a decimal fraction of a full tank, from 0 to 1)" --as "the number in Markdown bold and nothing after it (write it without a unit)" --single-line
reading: **0.75**
